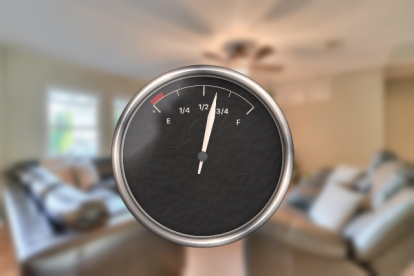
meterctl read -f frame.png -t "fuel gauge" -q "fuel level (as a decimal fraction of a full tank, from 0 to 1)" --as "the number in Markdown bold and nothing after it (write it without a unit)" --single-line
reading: **0.625**
